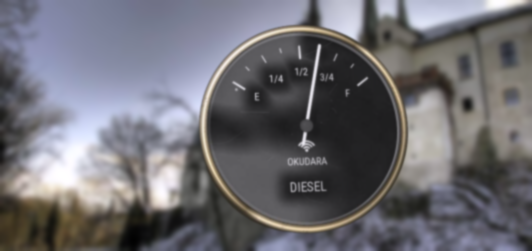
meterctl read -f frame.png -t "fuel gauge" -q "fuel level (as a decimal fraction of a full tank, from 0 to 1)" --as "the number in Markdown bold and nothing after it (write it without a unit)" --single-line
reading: **0.625**
